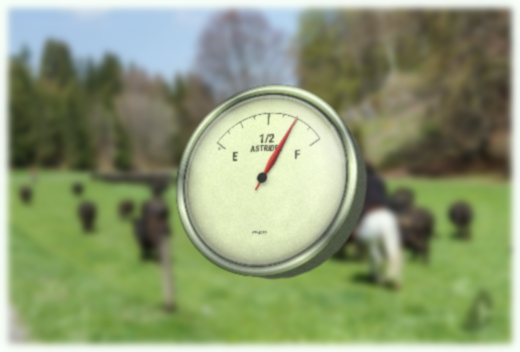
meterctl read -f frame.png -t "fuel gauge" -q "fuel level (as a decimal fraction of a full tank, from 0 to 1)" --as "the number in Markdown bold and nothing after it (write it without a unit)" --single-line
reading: **0.75**
